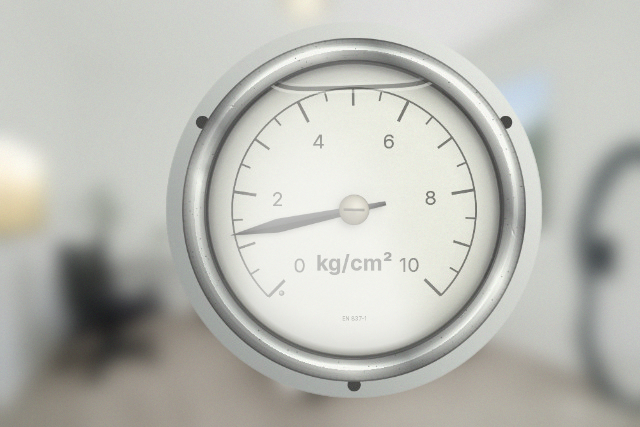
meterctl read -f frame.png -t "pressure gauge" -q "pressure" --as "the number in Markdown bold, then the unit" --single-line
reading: **1.25** kg/cm²
